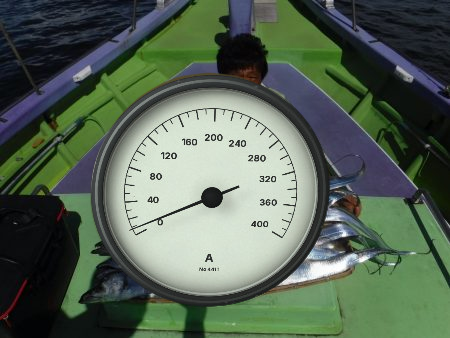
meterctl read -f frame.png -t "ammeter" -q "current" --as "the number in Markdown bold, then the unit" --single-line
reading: **10** A
